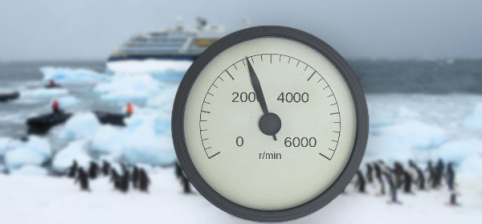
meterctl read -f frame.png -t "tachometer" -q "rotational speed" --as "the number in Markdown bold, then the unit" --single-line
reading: **2500** rpm
